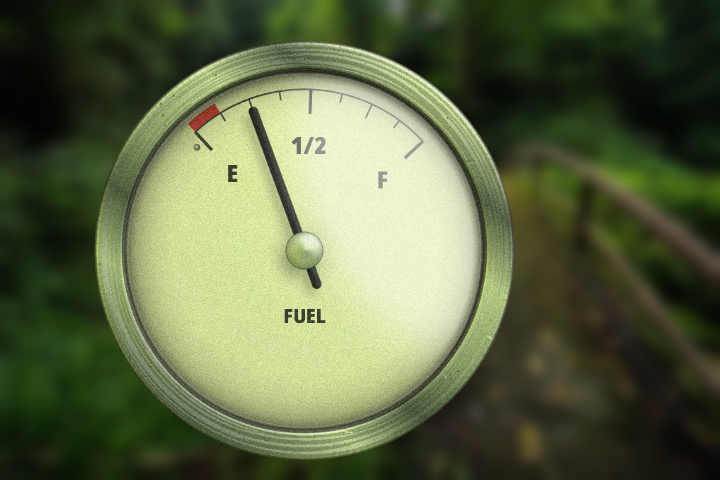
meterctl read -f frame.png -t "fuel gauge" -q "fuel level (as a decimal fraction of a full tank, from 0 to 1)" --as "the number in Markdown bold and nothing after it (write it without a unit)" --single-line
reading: **0.25**
